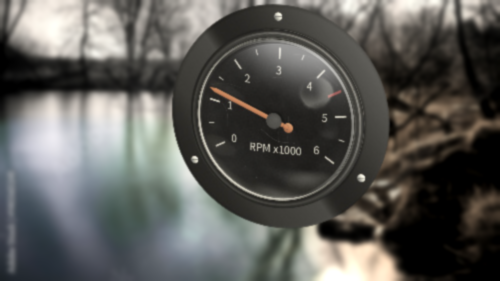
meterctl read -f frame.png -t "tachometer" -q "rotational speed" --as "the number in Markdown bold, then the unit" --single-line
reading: **1250** rpm
